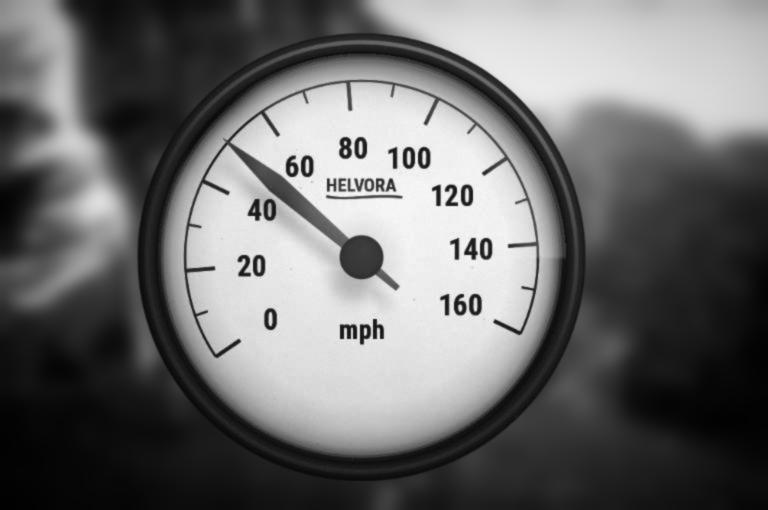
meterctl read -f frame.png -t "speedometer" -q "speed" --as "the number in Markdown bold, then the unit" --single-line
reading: **50** mph
